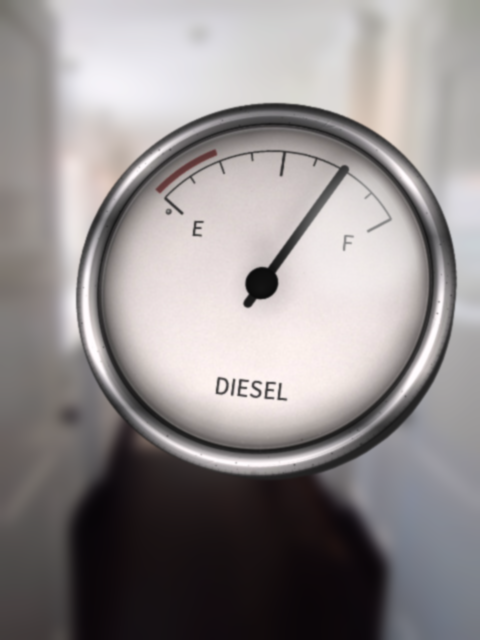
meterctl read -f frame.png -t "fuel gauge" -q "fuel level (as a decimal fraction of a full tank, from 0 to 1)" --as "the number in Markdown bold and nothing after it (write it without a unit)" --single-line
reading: **0.75**
